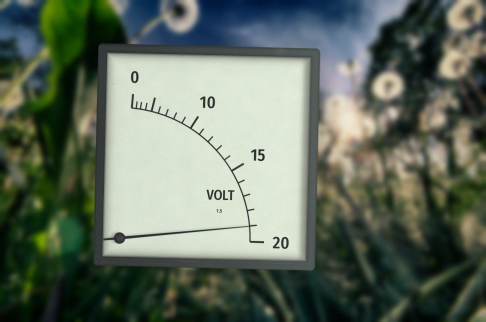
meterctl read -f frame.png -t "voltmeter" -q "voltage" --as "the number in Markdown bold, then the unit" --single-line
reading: **19** V
